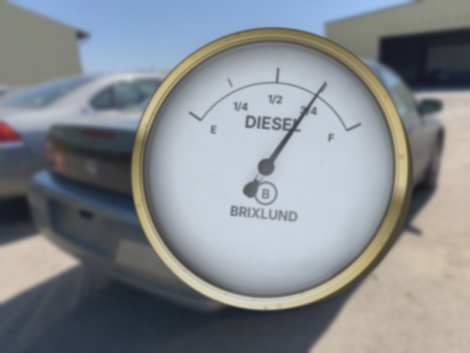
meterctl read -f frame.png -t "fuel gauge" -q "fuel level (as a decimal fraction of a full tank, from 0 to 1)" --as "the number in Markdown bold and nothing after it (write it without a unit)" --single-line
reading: **0.75**
